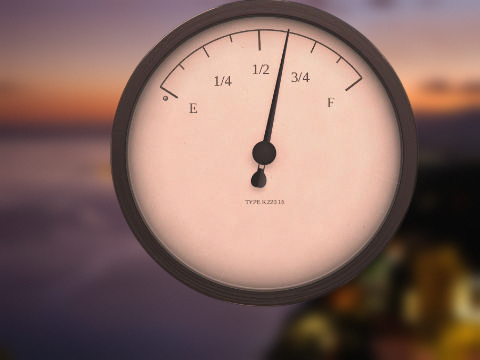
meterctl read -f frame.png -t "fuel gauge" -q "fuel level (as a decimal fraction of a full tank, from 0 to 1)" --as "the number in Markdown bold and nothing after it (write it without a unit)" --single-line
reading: **0.625**
